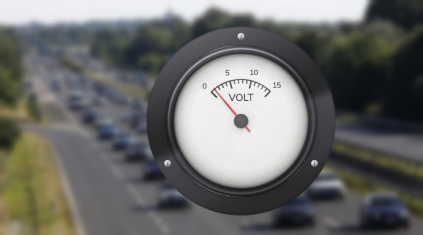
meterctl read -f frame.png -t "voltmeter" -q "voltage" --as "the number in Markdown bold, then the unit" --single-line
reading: **1** V
